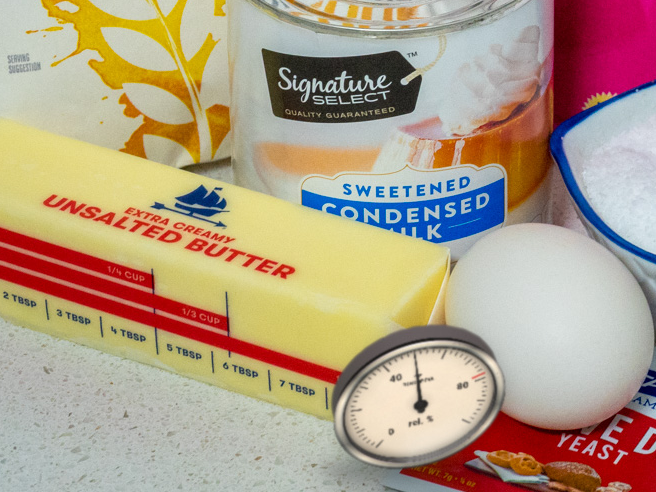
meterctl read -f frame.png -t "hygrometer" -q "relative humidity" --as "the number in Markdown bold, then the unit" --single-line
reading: **50** %
